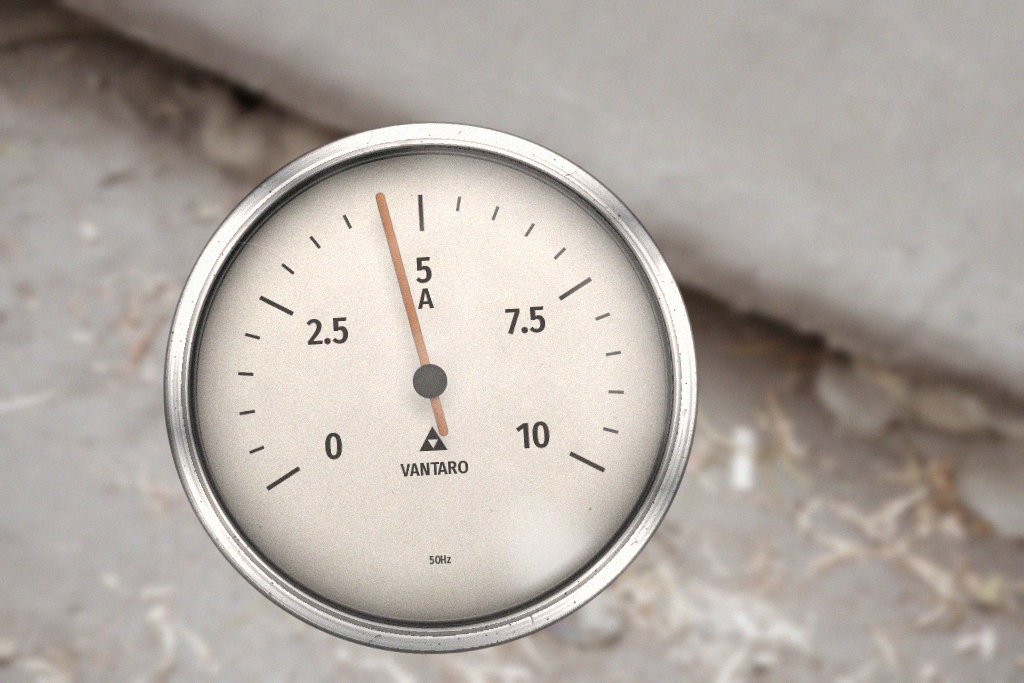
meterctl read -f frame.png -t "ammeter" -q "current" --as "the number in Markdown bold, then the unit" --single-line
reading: **4.5** A
